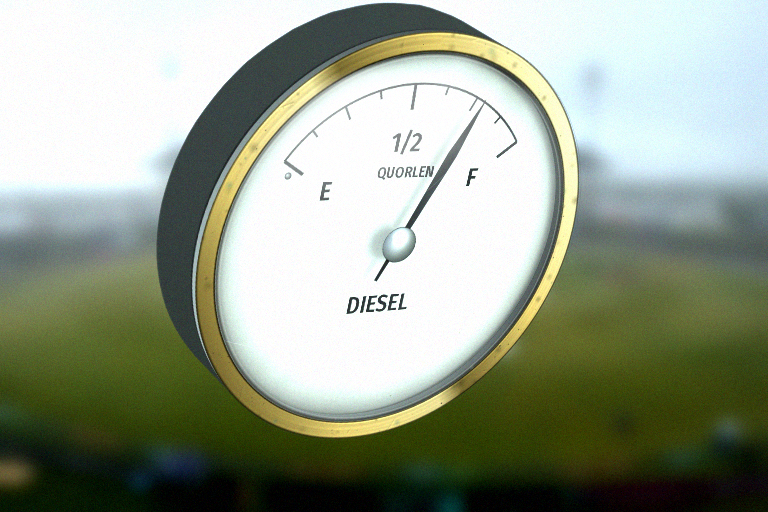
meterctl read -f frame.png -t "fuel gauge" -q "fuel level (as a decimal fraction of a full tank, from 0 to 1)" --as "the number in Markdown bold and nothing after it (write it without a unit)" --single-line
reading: **0.75**
